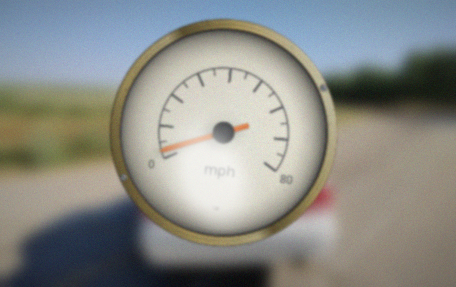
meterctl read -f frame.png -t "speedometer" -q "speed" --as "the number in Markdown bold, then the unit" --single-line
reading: **2.5** mph
